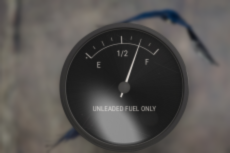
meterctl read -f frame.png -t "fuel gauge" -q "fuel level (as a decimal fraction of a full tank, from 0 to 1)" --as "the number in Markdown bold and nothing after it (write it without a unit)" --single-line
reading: **0.75**
